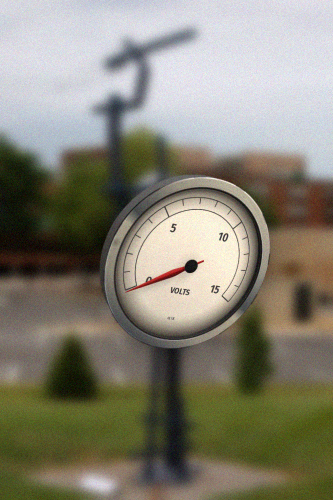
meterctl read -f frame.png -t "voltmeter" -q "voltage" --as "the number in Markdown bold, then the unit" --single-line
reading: **0** V
